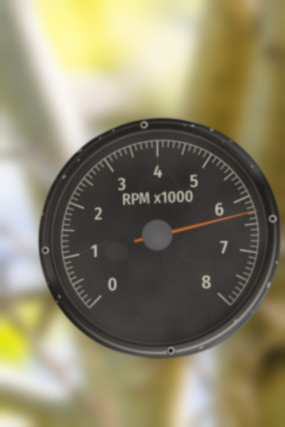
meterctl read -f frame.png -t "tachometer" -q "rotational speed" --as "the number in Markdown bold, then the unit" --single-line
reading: **6300** rpm
